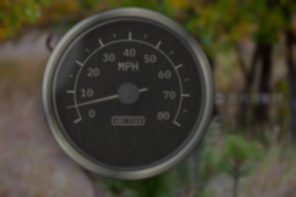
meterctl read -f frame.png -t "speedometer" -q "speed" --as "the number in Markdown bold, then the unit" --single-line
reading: **5** mph
